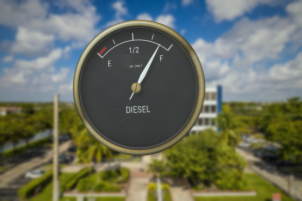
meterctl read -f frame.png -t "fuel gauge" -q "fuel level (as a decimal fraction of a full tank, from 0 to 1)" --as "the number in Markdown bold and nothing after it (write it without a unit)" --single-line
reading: **0.875**
